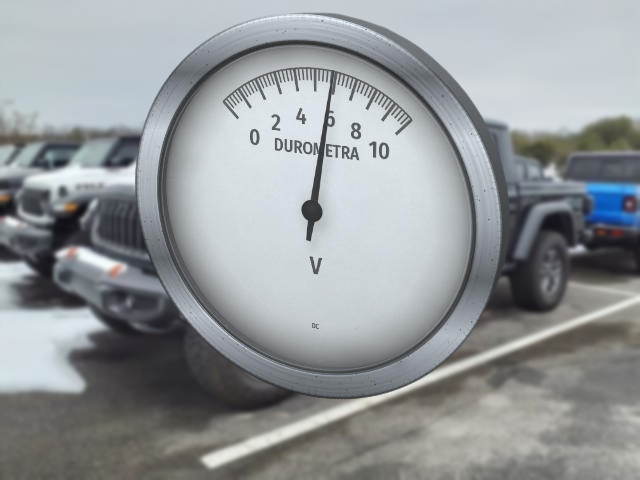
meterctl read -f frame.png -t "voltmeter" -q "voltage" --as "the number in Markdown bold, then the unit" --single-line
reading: **6** V
